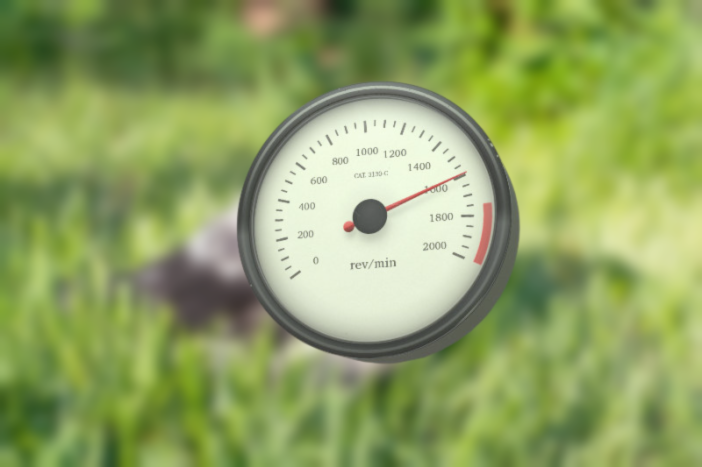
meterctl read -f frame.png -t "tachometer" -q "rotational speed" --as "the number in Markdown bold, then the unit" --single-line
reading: **1600** rpm
